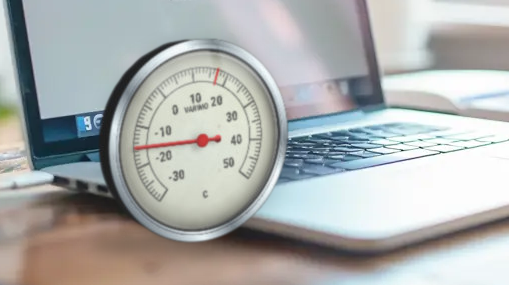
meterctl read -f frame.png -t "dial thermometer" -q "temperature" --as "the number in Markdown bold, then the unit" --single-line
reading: **-15** °C
